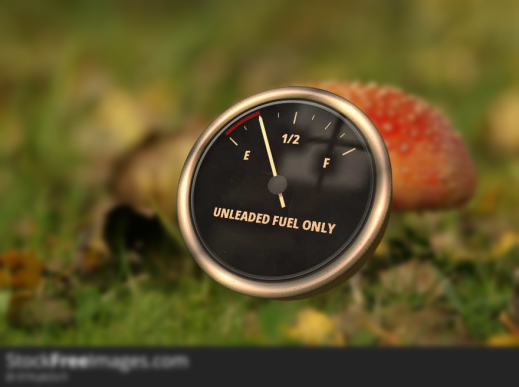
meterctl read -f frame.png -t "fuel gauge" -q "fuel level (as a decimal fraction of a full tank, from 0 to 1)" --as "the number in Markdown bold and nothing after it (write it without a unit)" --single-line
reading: **0.25**
